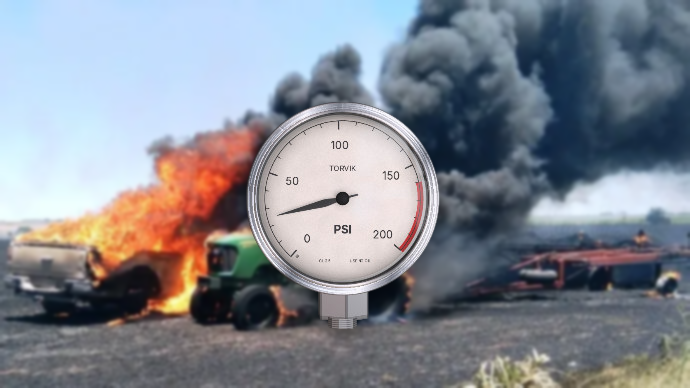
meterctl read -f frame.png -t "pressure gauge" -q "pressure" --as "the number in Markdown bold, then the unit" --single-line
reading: **25** psi
